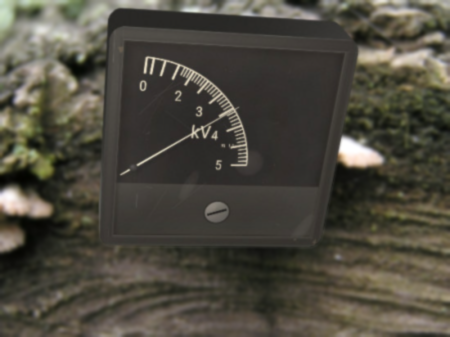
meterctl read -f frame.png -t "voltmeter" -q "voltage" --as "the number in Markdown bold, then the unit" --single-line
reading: **3.5** kV
